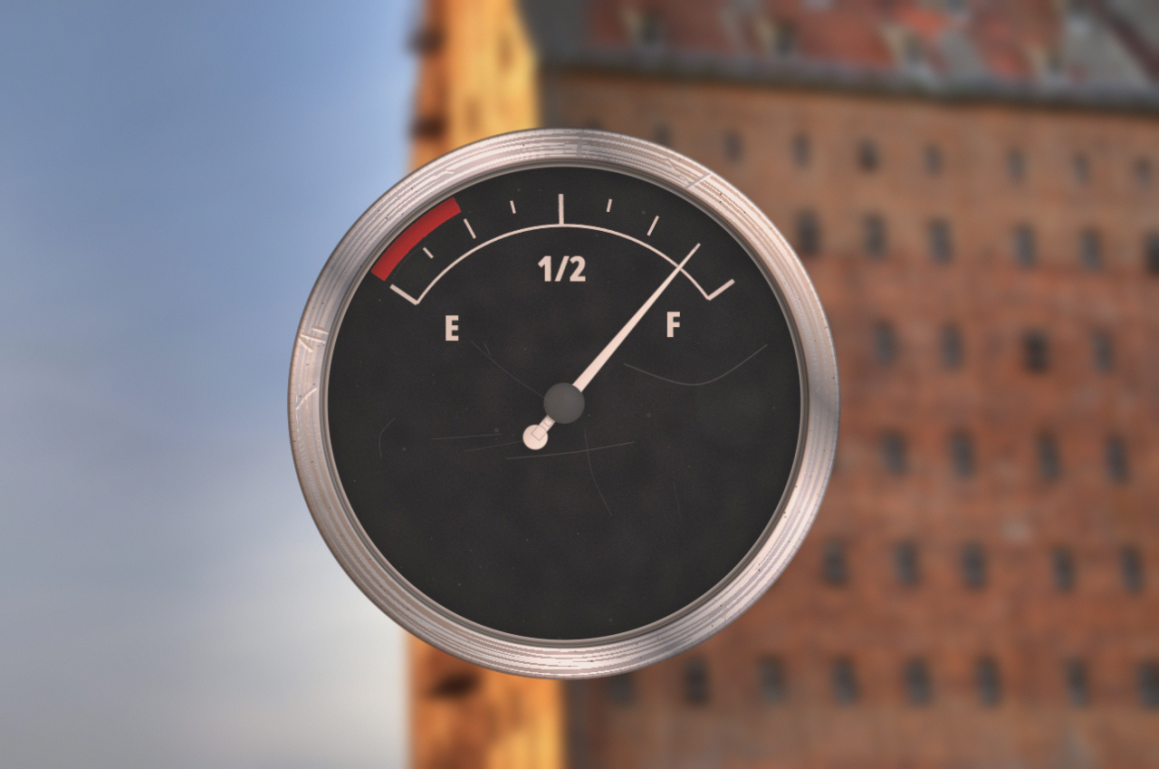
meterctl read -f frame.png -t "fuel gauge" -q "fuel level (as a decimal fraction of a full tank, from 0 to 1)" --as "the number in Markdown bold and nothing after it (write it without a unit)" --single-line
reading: **0.875**
